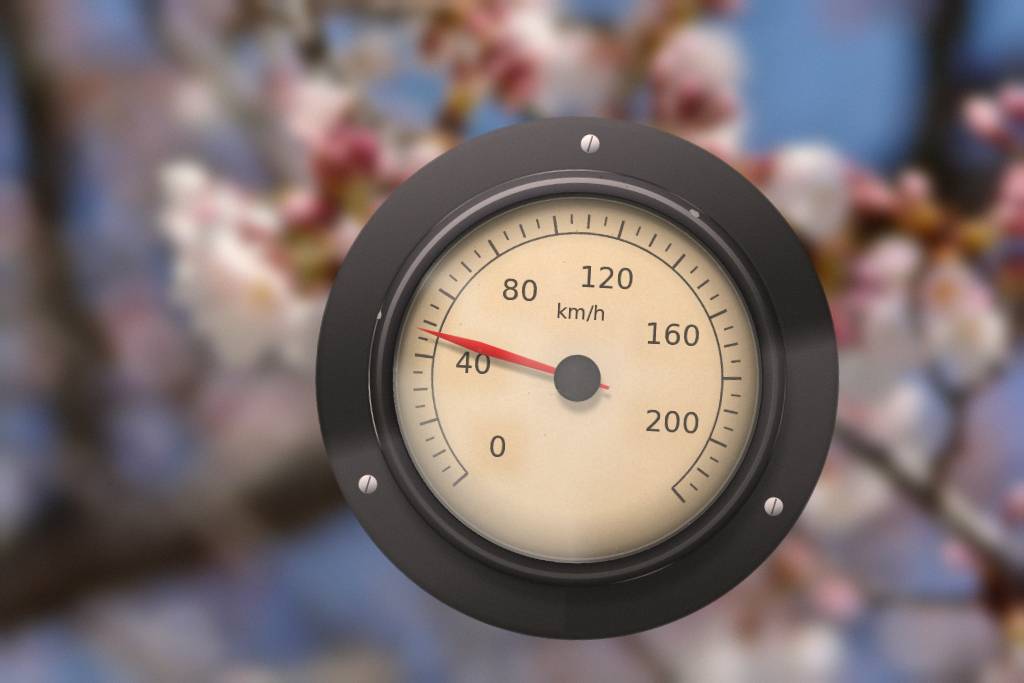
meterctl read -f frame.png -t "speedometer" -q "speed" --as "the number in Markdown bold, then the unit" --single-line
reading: **47.5** km/h
